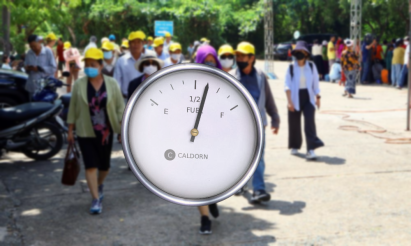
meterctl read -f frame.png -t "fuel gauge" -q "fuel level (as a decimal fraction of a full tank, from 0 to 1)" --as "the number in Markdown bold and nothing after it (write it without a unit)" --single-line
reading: **0.625**
